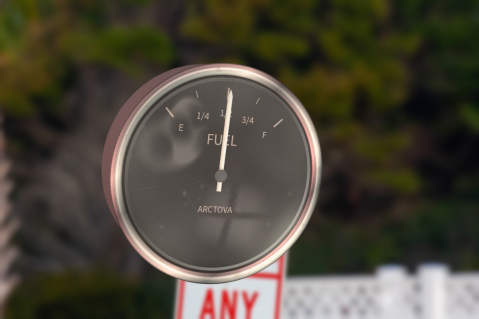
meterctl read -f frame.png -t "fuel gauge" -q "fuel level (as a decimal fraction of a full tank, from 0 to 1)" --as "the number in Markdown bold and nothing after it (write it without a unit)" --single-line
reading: **0.5**
